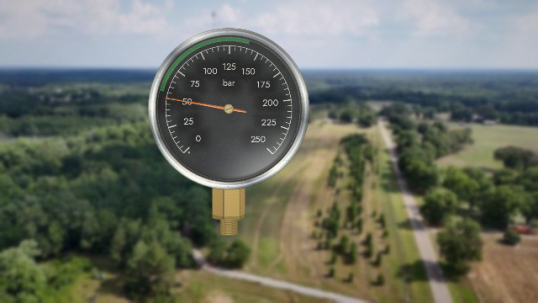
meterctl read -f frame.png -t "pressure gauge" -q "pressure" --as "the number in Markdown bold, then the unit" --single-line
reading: **50** bar
